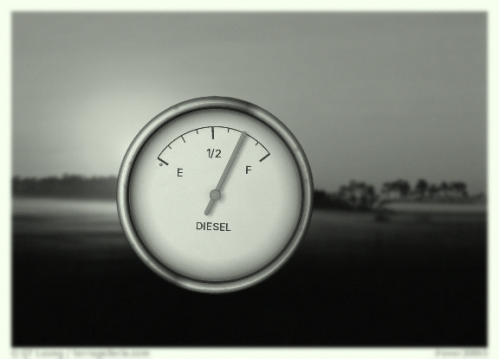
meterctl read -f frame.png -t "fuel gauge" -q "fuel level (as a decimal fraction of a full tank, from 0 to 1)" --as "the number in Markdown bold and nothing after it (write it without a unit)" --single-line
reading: **0.75**
